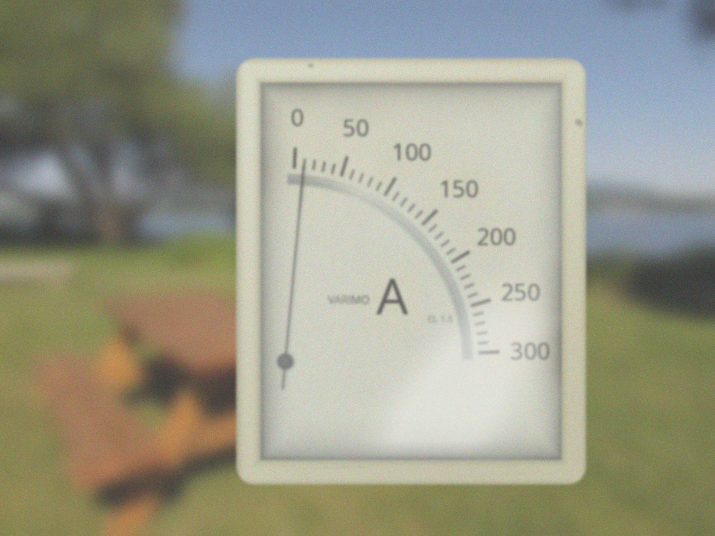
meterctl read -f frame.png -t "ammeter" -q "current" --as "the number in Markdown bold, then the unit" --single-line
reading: **10** A
